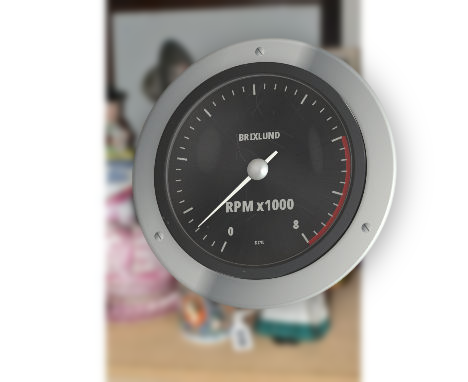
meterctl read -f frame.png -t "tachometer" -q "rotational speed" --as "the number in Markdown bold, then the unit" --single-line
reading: **600** rpm
